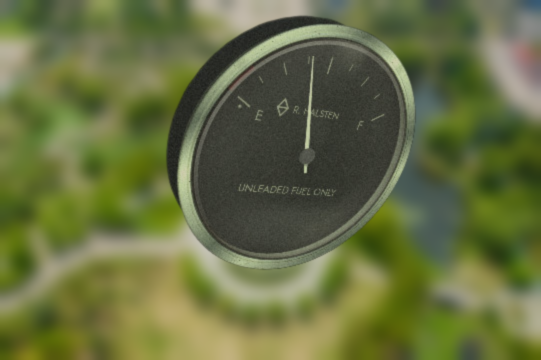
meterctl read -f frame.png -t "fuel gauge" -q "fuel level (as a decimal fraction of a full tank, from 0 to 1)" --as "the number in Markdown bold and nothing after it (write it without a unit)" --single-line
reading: **0.375**
